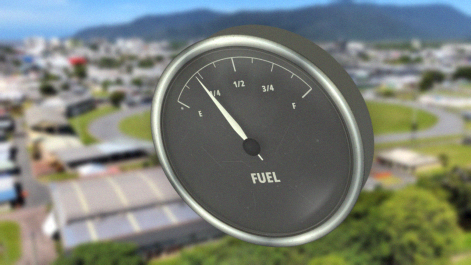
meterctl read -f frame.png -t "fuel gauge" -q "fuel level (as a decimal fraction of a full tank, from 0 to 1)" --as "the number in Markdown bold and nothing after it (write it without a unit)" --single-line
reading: **0.25**
